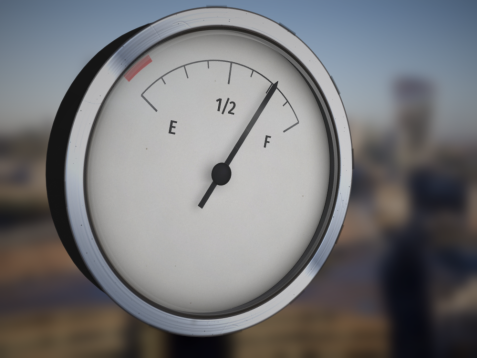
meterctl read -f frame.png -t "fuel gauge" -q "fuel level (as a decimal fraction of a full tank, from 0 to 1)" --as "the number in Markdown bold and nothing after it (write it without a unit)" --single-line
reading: **0.75**
